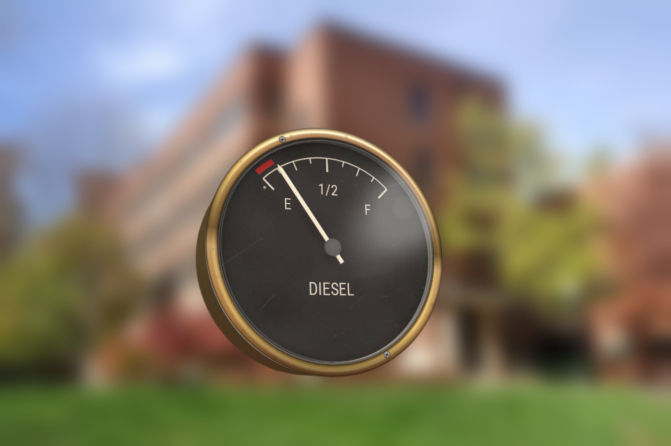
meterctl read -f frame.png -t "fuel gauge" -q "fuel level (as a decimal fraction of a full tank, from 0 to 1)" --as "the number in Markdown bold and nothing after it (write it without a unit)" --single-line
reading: **0.125**
